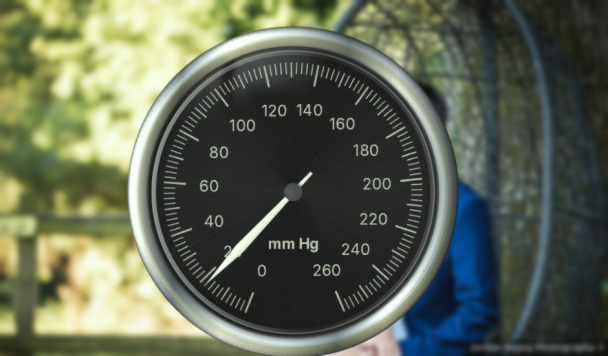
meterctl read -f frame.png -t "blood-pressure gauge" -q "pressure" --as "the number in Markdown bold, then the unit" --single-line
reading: **18** mmHg
